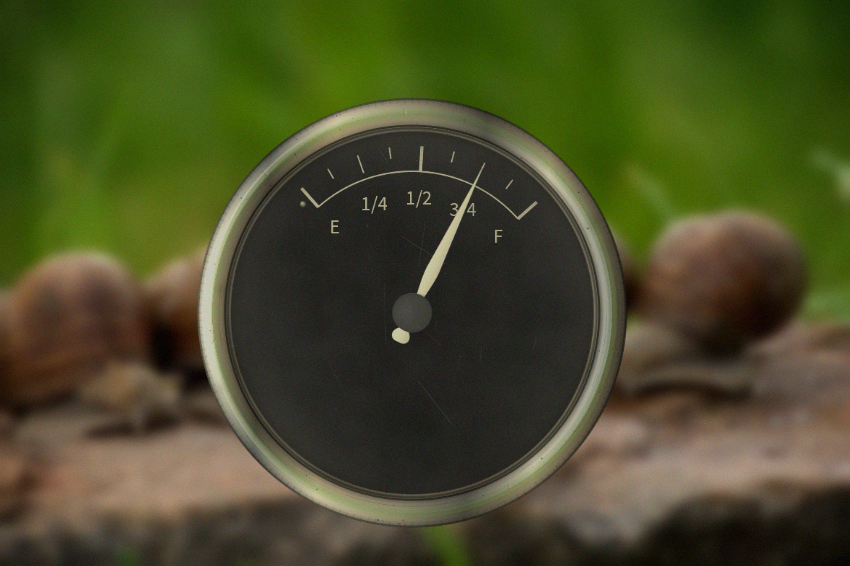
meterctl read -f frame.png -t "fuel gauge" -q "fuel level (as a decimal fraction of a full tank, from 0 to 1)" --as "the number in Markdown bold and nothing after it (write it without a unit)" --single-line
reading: **0.75**
